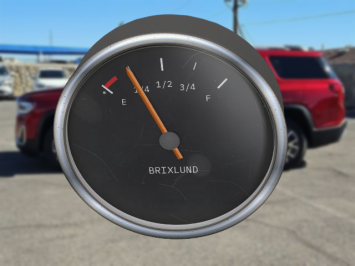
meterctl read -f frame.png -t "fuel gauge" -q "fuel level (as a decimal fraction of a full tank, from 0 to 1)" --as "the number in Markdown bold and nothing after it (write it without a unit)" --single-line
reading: **0.25**
